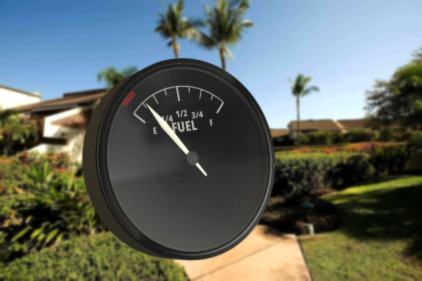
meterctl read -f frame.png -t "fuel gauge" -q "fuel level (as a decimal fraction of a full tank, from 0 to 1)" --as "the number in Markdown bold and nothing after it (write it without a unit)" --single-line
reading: **0.125**
